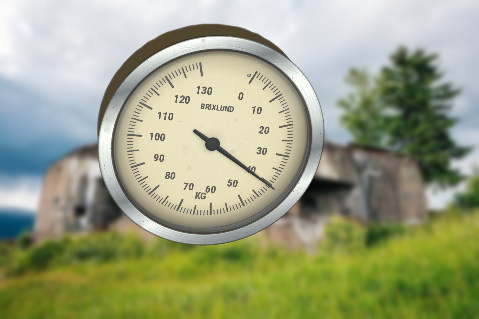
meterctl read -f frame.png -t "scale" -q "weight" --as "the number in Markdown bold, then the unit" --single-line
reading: **40** kg
